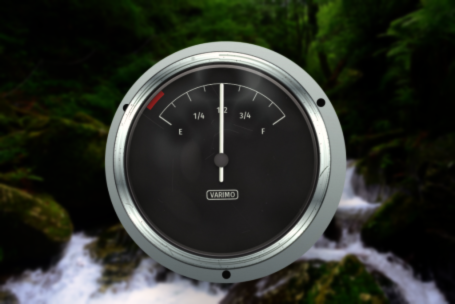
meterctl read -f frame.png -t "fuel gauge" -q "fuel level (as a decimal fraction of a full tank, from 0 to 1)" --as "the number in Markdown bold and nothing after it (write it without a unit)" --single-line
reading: **0.5**
